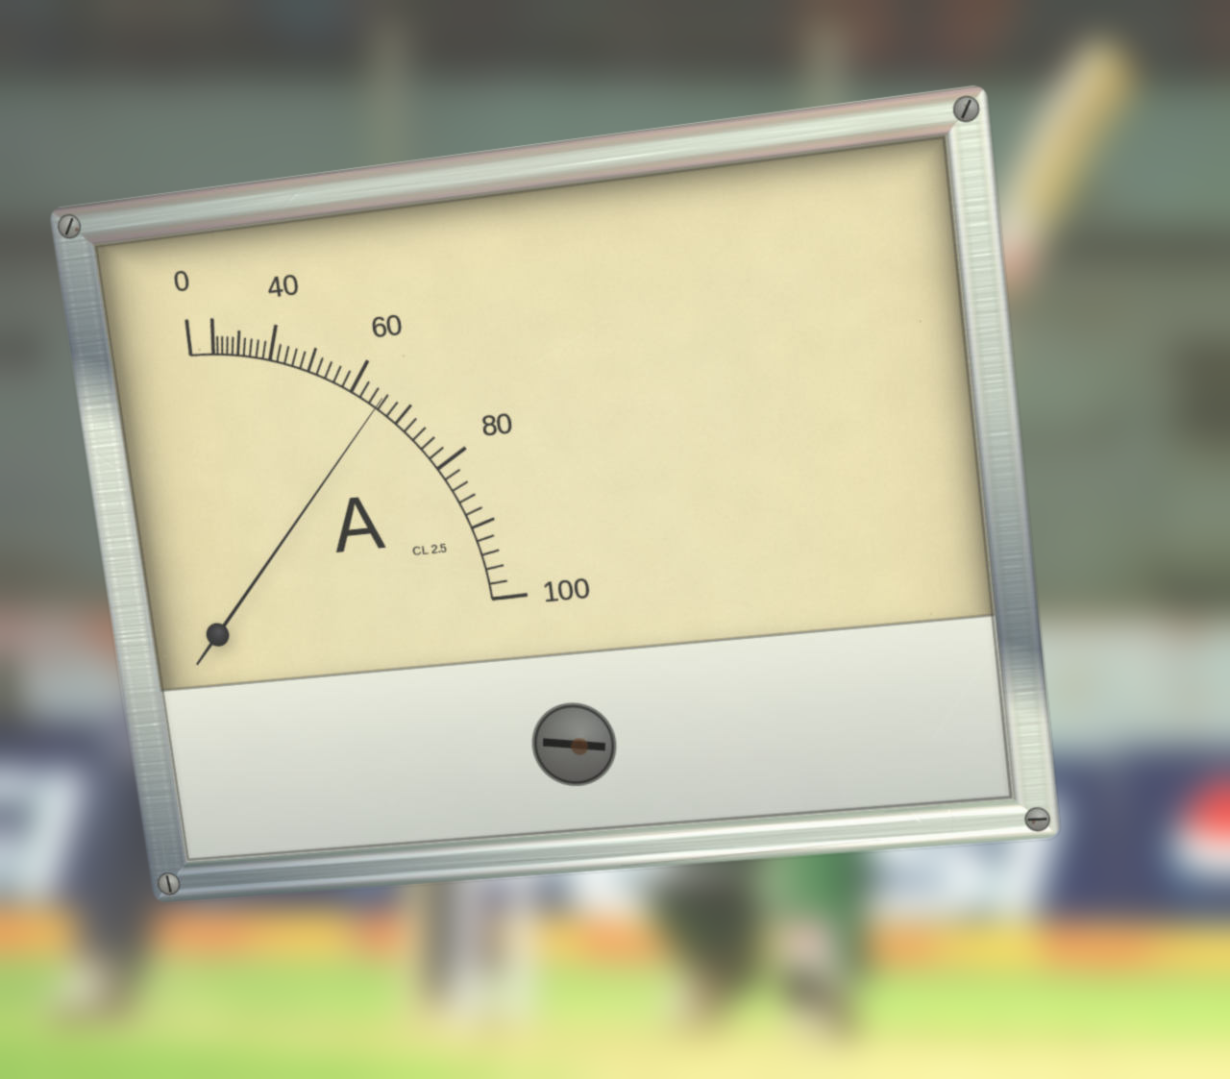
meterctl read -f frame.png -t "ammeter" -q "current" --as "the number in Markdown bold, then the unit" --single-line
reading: **66** A
